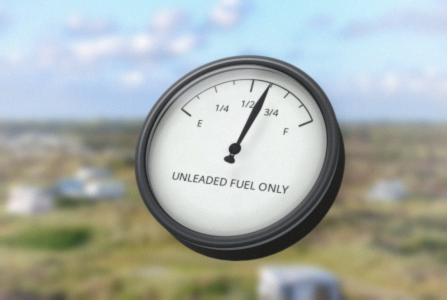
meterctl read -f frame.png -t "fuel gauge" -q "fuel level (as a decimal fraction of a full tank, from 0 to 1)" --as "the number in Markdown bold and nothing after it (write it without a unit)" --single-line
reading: **0.625**
